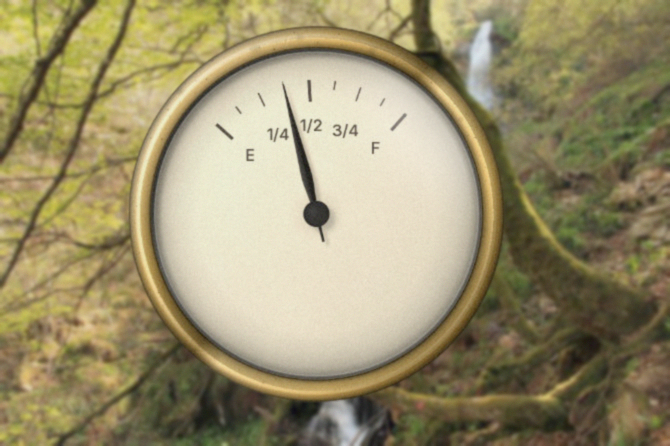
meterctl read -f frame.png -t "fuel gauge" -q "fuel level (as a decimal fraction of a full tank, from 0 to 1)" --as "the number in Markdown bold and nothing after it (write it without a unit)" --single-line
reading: **0.375**
